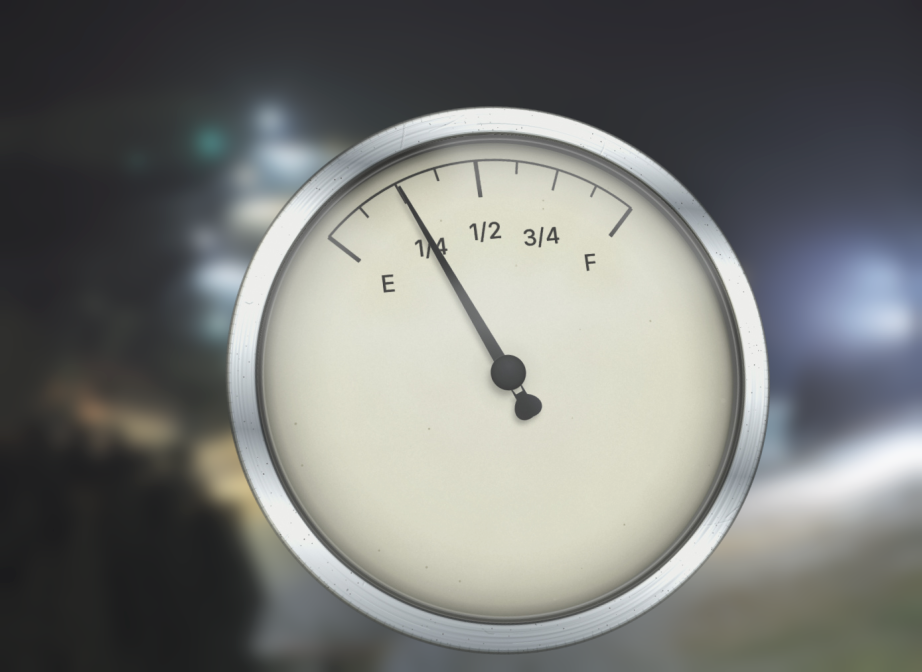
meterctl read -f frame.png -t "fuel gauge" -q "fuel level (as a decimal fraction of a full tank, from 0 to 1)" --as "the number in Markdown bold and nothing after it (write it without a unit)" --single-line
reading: **0.25**
